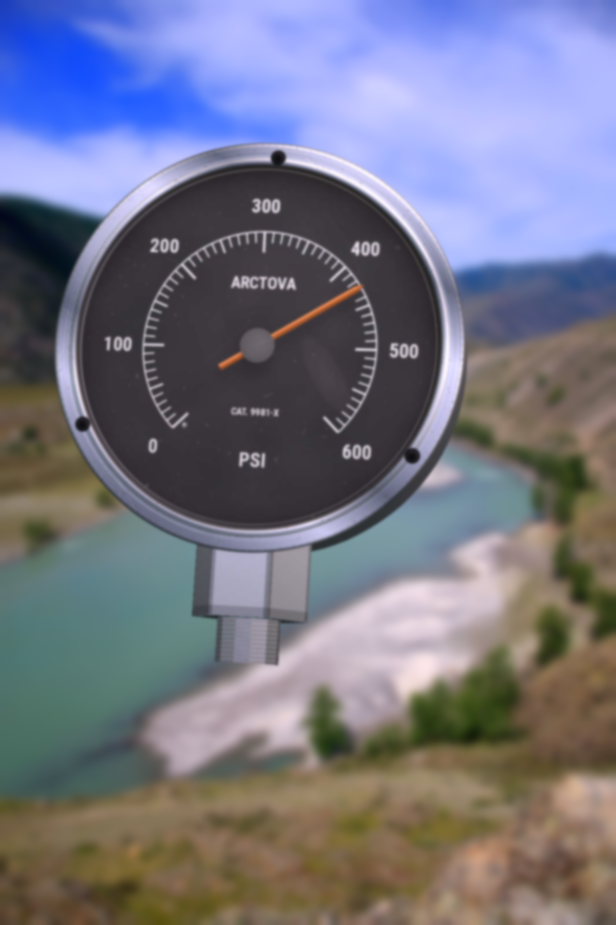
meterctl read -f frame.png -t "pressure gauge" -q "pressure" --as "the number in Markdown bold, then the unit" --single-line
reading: **430** psi
